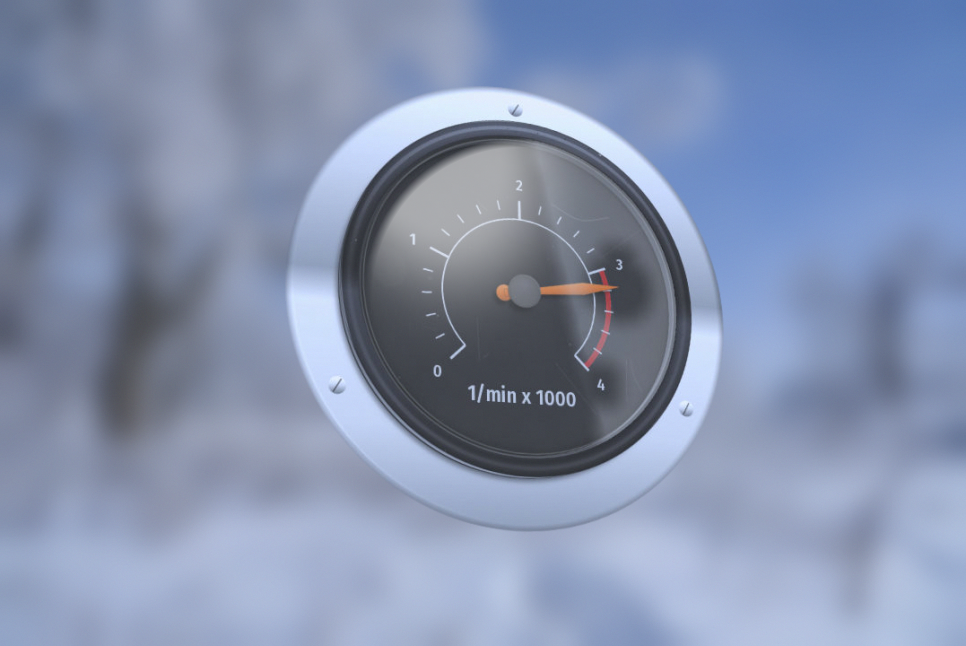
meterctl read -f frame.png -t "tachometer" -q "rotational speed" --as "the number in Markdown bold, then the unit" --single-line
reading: **3200** rpm
